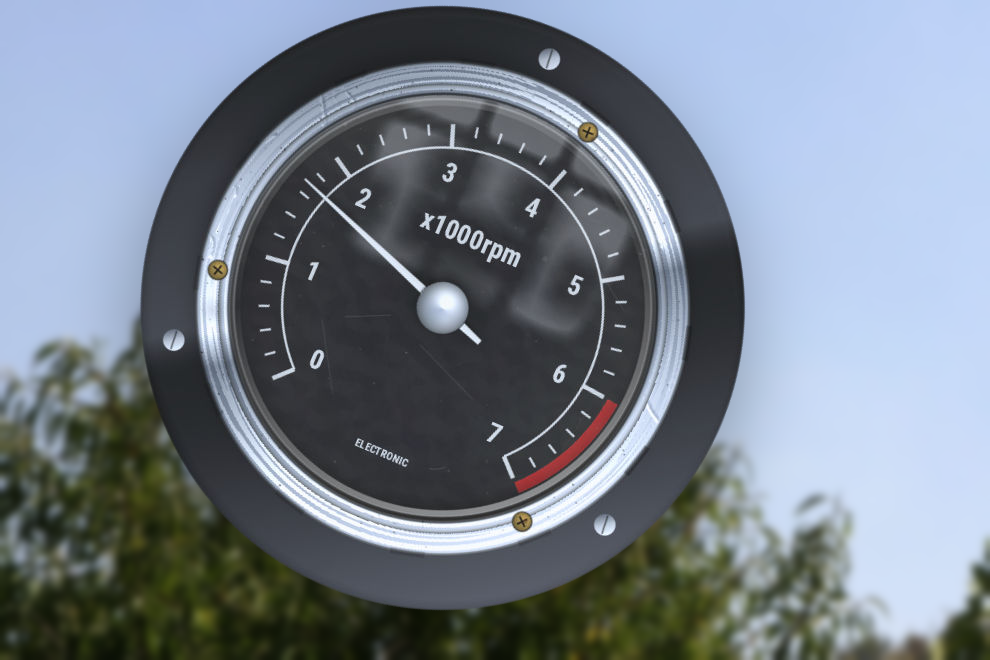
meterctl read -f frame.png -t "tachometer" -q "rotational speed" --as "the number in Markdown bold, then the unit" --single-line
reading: **1700** rpm
